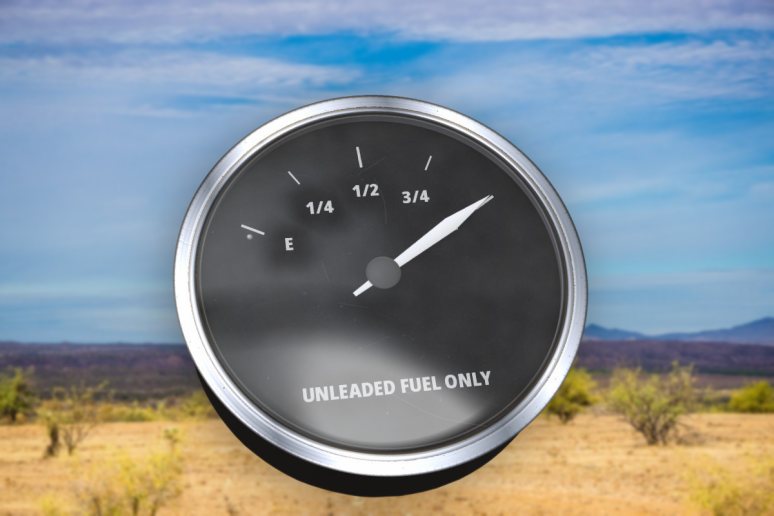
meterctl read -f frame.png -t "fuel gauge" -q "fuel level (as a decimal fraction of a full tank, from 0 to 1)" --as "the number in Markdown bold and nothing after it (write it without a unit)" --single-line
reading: **1**
